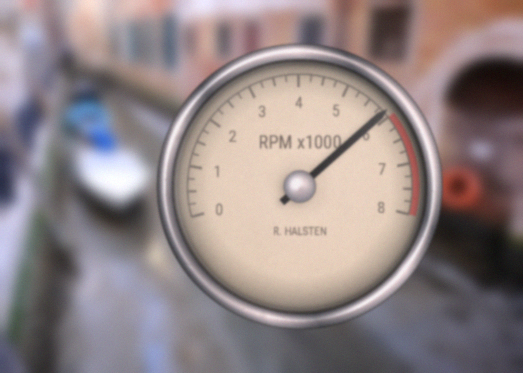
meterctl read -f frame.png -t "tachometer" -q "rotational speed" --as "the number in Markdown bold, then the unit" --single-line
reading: **5875** rpm
